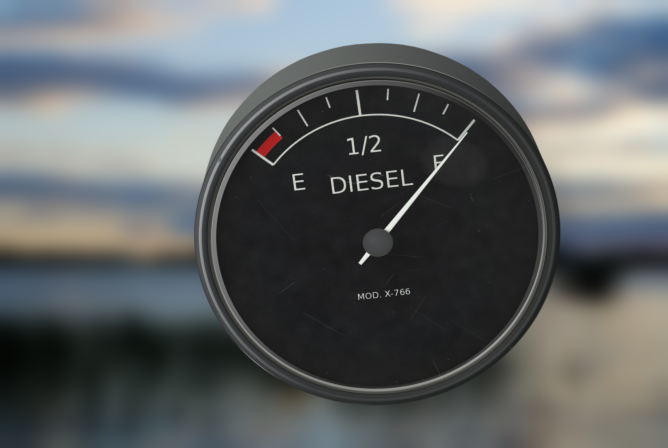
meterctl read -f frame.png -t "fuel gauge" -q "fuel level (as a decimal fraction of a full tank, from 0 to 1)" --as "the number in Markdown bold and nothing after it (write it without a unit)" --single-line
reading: **1**
